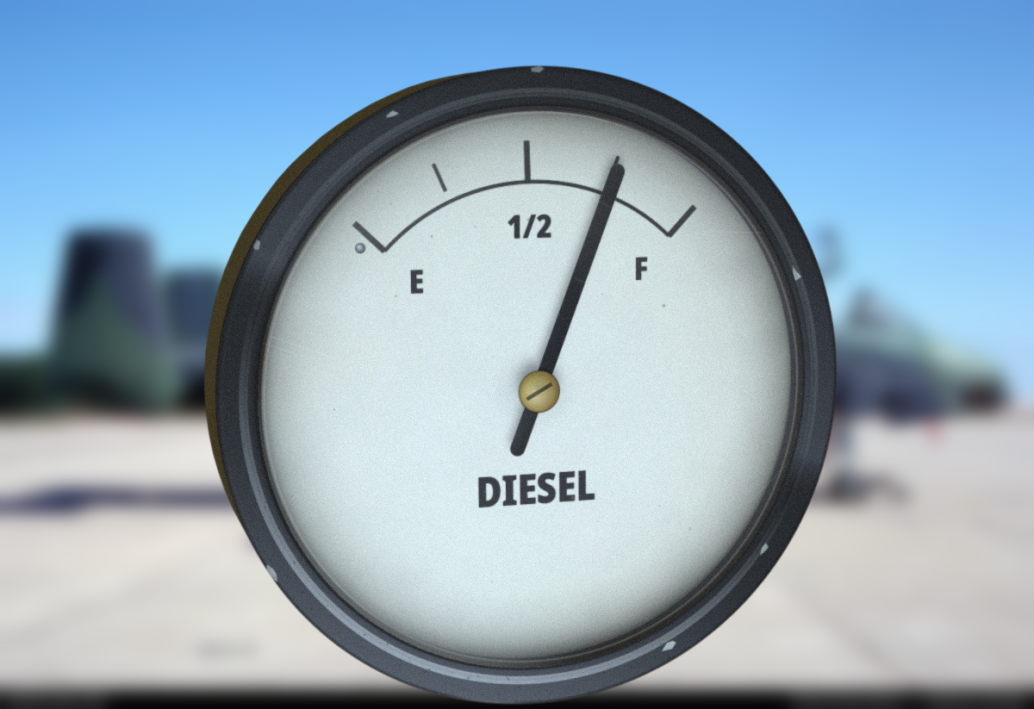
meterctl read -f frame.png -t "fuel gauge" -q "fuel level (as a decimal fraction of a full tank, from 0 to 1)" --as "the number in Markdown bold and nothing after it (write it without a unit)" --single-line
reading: **0.75**
